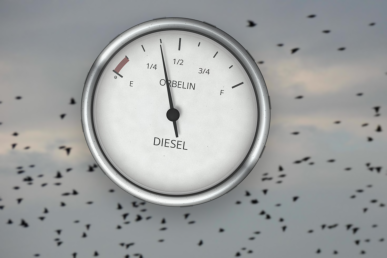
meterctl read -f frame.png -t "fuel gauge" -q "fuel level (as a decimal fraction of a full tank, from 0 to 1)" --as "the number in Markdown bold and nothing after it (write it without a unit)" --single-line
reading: **0.375**
